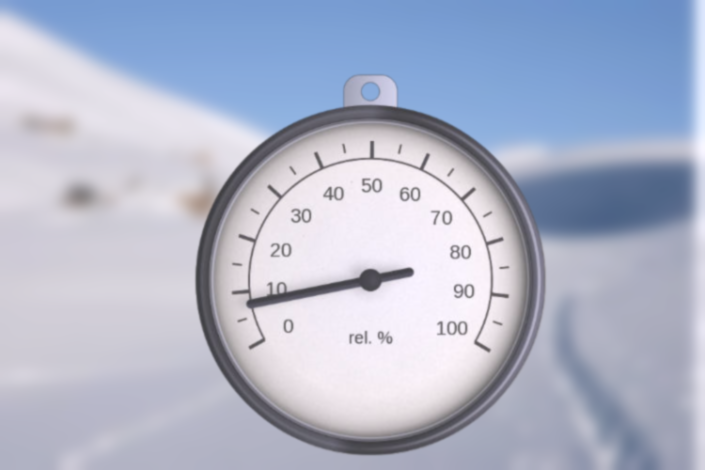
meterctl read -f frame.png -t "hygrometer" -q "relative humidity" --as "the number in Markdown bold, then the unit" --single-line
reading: **7.5** %
